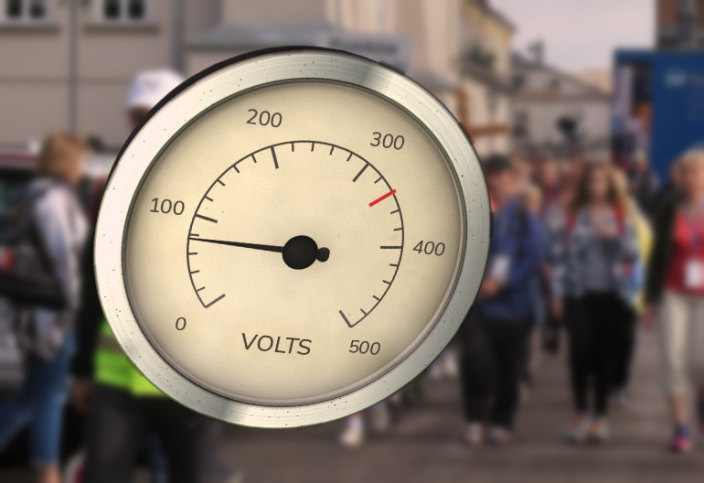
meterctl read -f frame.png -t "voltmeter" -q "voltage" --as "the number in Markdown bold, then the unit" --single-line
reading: **80** V
